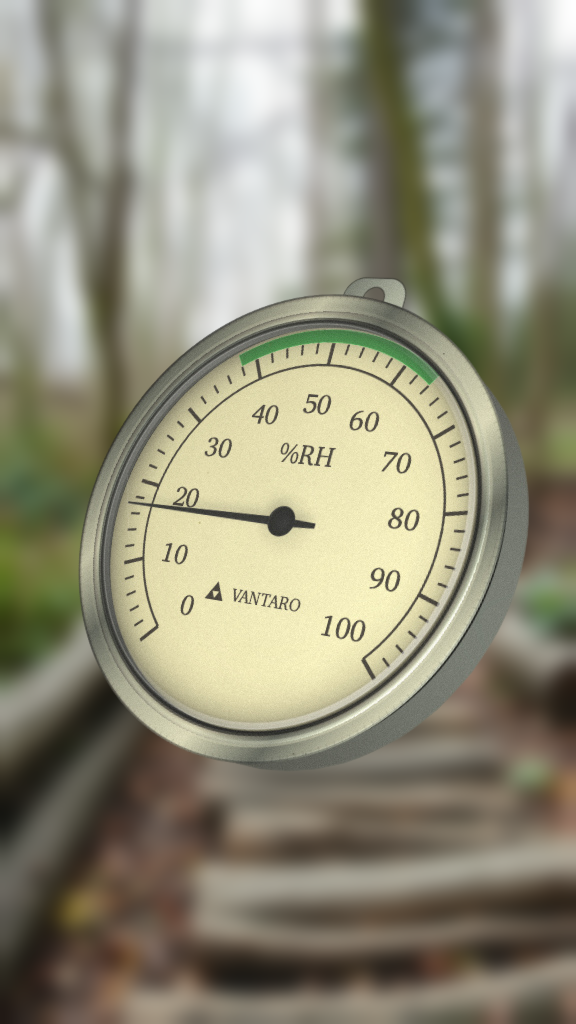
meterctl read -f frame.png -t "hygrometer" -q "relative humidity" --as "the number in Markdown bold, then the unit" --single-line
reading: **17** %
